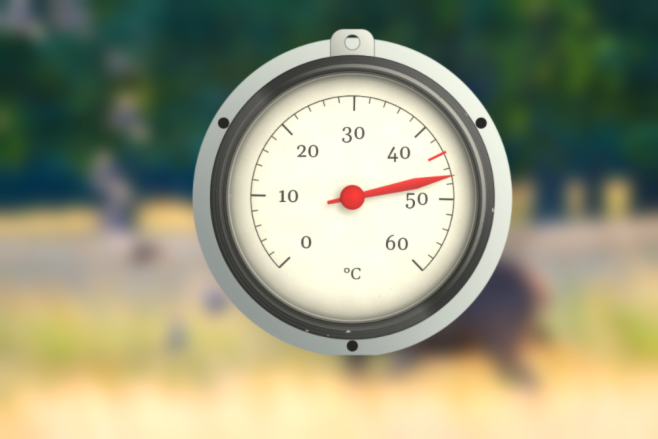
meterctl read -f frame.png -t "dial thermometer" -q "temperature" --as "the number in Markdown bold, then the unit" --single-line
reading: **47** °C
